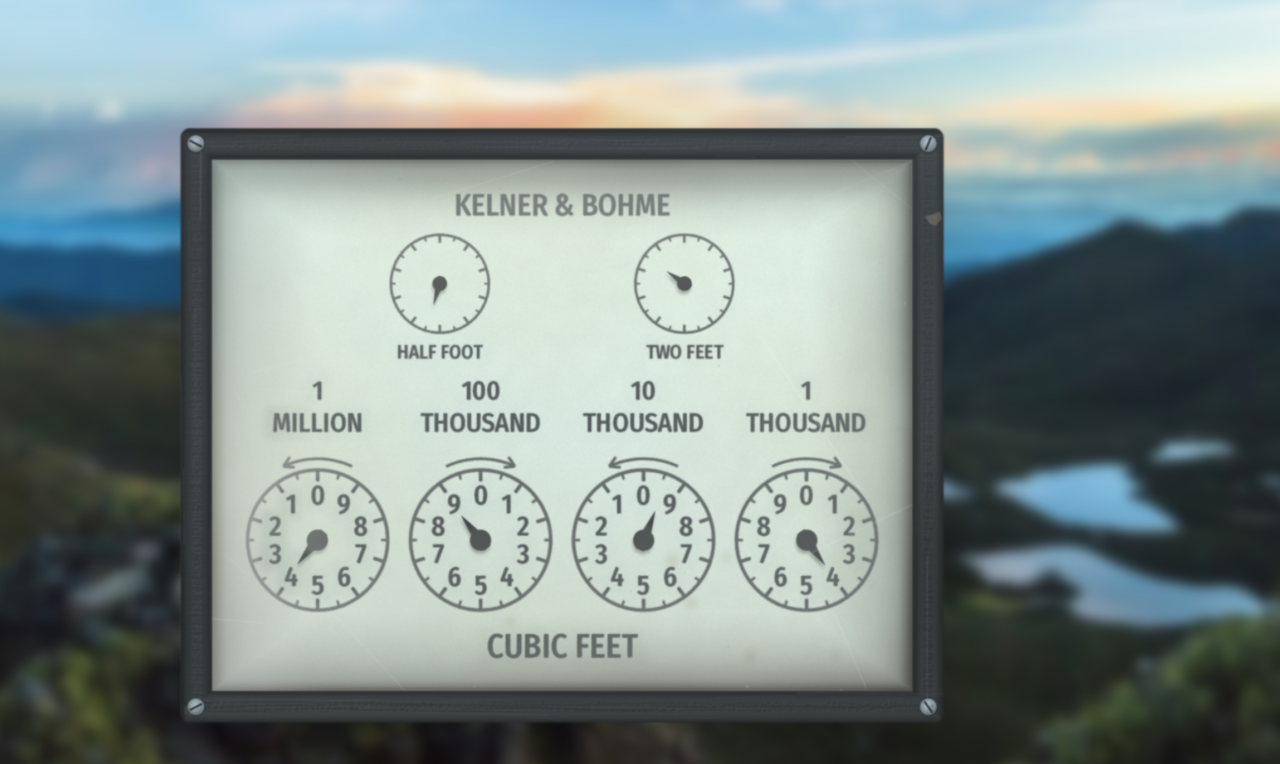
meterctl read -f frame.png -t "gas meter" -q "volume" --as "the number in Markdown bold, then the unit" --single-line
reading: **389400** ft³
